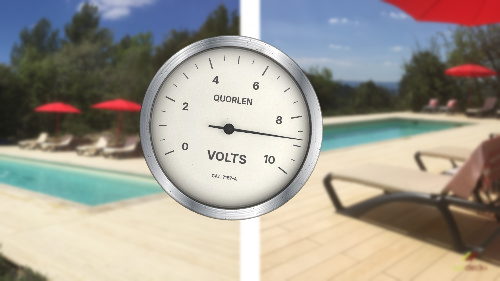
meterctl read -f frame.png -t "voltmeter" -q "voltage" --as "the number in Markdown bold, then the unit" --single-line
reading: **8.75** V
